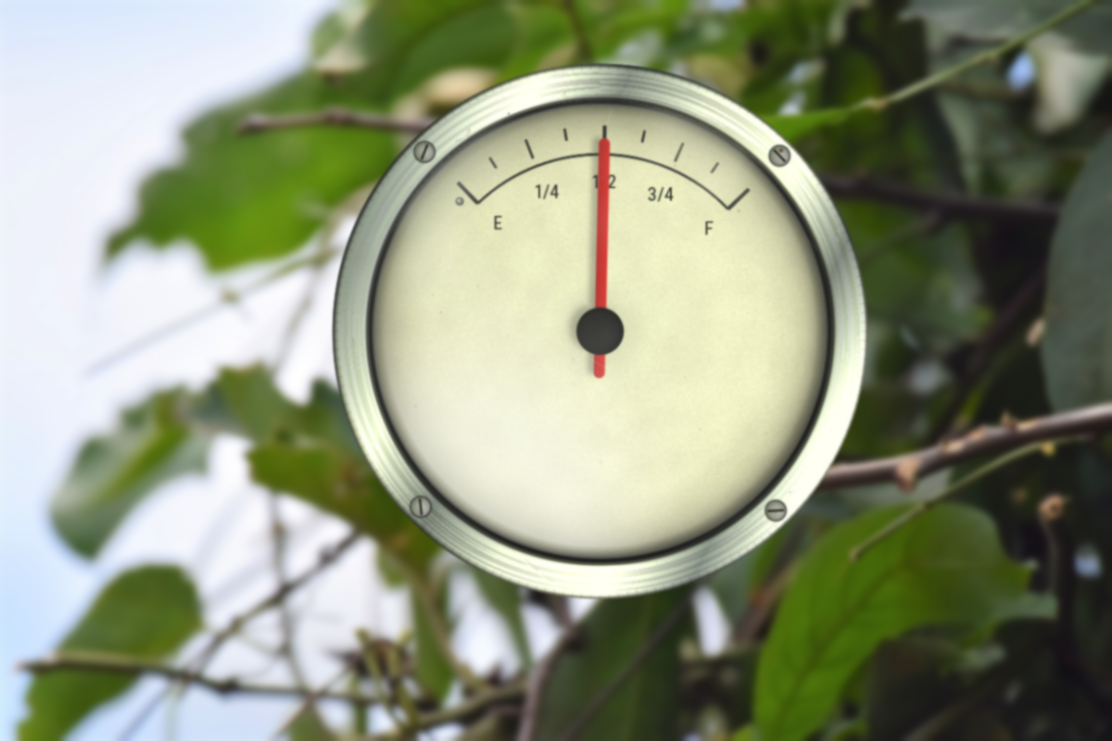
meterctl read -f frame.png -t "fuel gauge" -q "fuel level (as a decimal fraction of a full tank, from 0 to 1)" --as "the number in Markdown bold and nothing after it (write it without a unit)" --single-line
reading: **0.5**
